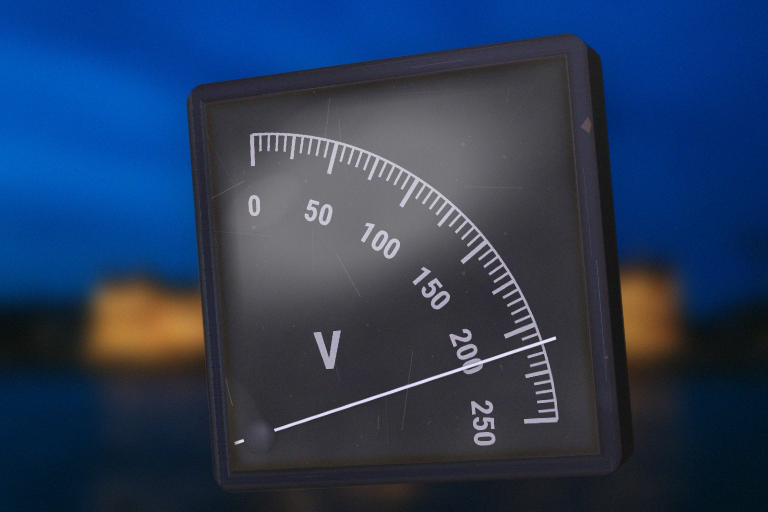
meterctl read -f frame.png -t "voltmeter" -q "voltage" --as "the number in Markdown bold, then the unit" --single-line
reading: **210** V
